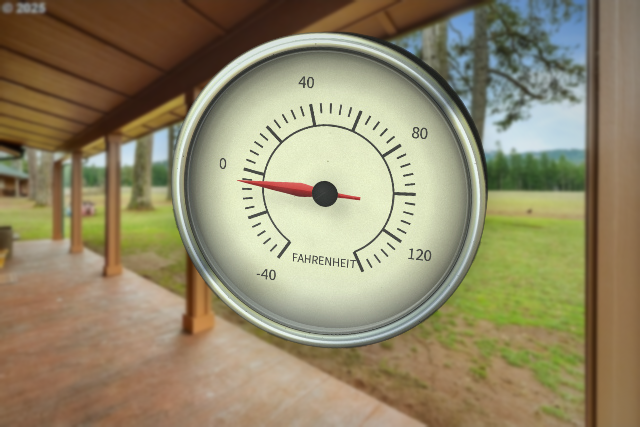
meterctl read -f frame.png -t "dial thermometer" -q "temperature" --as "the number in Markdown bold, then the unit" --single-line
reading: **-4** °F
